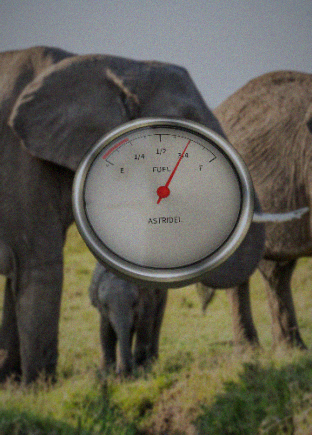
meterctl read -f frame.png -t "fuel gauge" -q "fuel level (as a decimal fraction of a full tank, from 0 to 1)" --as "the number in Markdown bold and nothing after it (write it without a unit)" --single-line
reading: **0.75**
